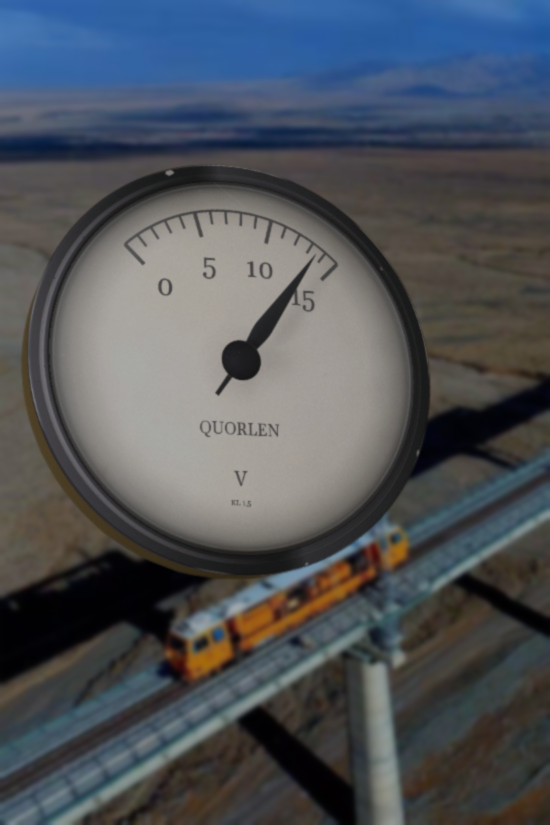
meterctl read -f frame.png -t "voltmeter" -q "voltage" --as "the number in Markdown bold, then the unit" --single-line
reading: **13.5** V
